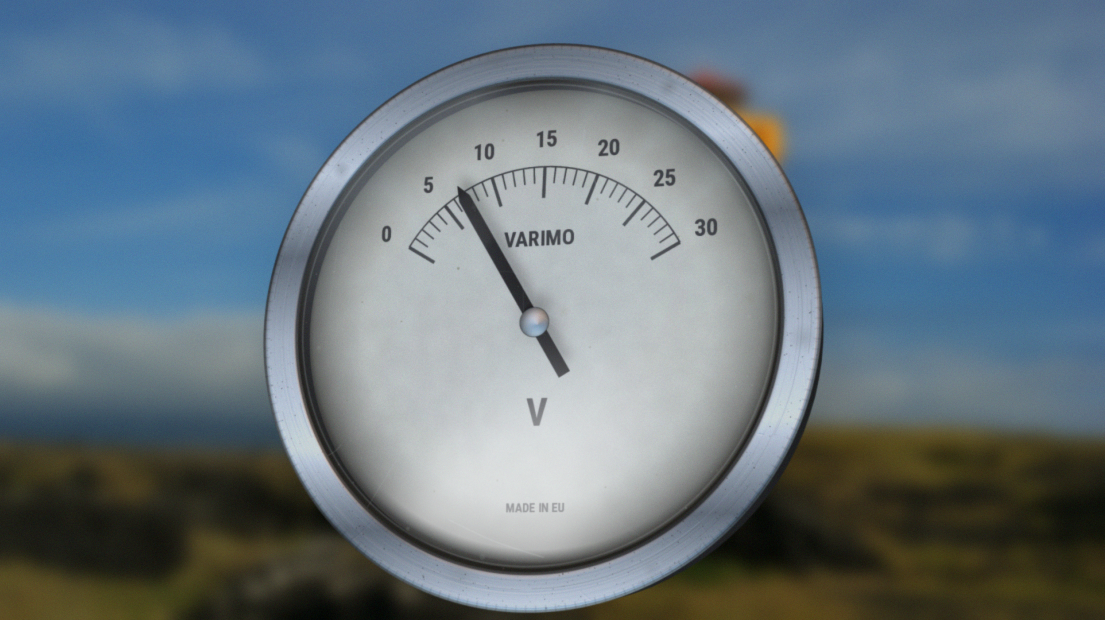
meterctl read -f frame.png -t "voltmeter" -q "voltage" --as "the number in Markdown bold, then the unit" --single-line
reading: **7** V
